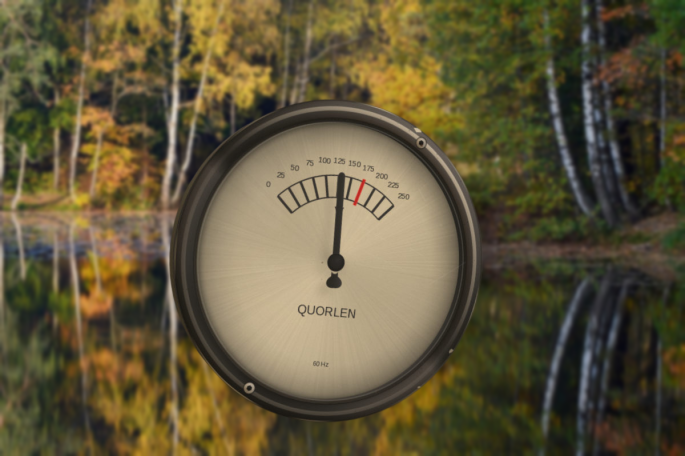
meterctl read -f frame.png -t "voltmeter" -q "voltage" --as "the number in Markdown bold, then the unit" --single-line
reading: **125** V
